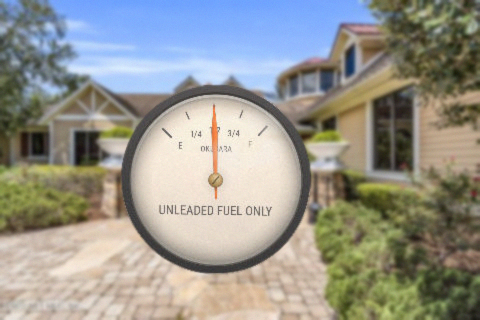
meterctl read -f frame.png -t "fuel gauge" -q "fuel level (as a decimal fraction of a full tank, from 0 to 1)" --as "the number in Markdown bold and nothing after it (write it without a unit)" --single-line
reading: **0.5**
